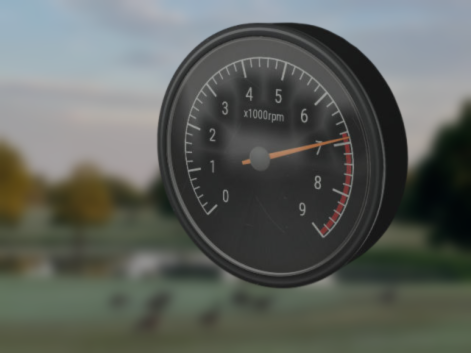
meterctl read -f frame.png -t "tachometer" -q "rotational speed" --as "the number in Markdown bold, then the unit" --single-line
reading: **6900** rpm
